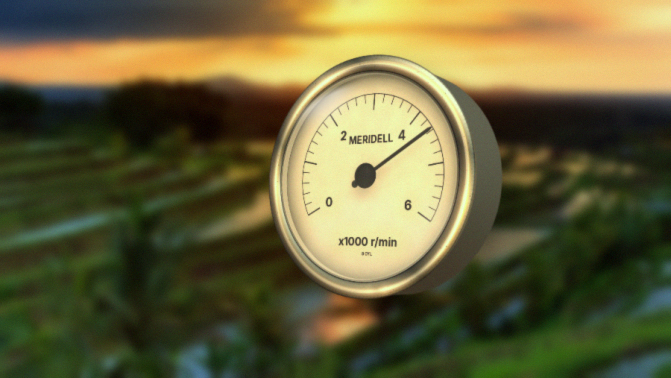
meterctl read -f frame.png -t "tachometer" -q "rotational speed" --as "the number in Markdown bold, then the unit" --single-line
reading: **4400** rpm
